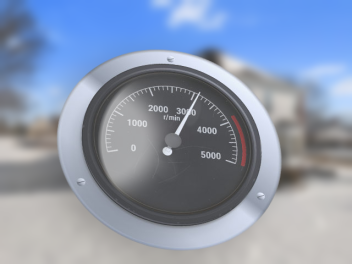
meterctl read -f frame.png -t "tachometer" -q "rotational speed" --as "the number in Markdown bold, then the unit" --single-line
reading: **3100** rpm
